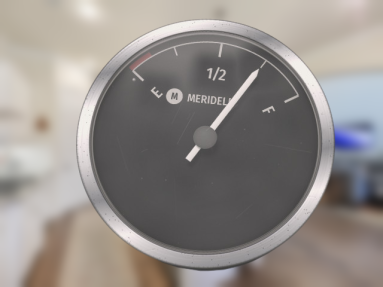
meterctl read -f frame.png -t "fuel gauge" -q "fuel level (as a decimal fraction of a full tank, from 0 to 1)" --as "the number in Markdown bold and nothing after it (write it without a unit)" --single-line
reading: **0.75**
